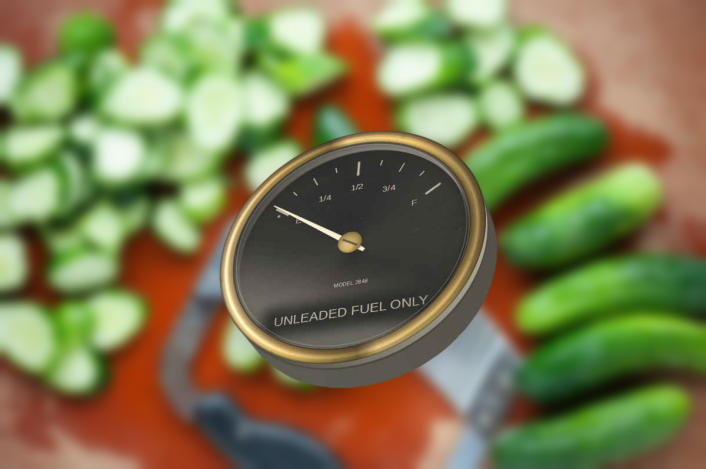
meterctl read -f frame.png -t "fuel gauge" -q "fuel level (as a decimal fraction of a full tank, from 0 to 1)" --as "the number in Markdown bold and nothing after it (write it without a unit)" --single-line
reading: **0**
